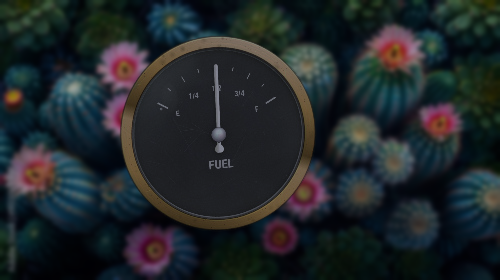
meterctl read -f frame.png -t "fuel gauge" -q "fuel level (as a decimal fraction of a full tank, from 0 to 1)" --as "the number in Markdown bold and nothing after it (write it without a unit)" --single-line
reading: **0.5**
